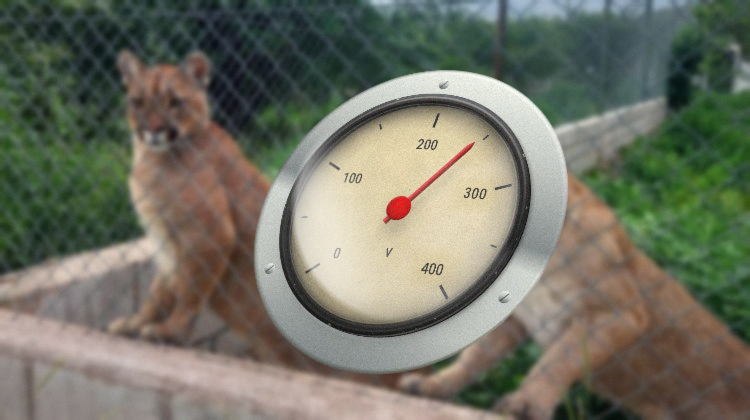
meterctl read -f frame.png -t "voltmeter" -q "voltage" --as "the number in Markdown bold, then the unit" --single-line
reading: **250** V
